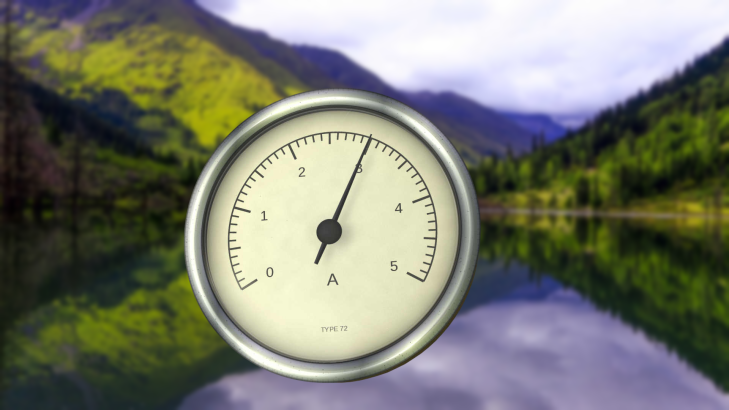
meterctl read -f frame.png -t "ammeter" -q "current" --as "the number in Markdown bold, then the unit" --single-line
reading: **3** A
